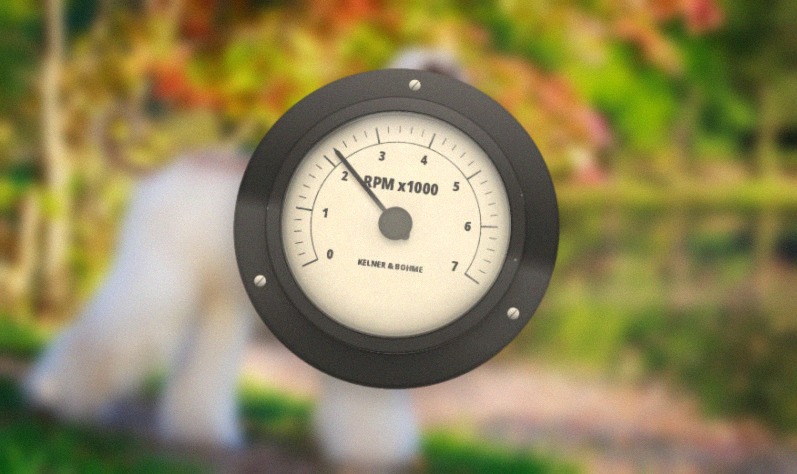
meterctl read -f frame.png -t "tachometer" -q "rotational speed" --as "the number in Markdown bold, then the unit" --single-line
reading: **2200** rpm
